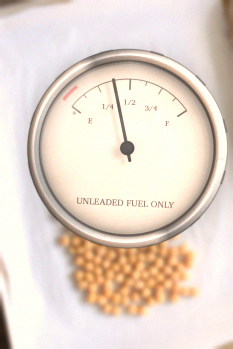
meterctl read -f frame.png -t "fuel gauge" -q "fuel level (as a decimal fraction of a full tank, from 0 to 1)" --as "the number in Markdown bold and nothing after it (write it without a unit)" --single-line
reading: **0.375**
